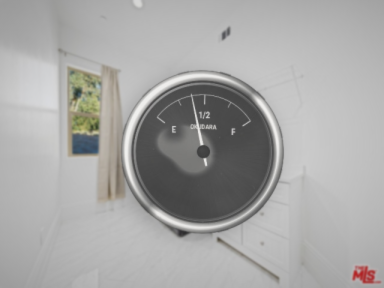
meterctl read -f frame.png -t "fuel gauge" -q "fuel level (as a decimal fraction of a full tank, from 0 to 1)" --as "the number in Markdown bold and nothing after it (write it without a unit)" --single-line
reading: **0.375**
